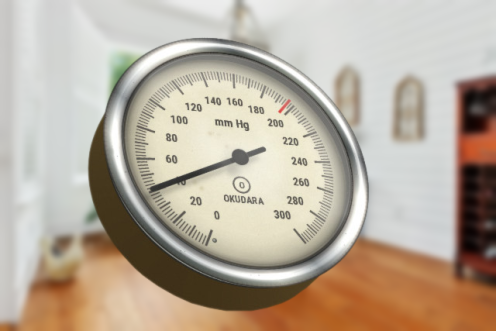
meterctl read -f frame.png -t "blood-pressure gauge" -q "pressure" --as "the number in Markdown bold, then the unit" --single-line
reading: **40** mmHg
